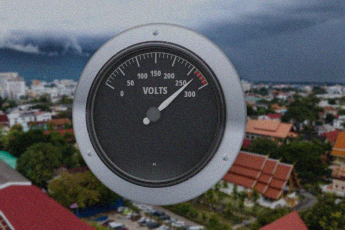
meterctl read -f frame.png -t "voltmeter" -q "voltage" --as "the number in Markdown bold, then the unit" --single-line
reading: **270** V
